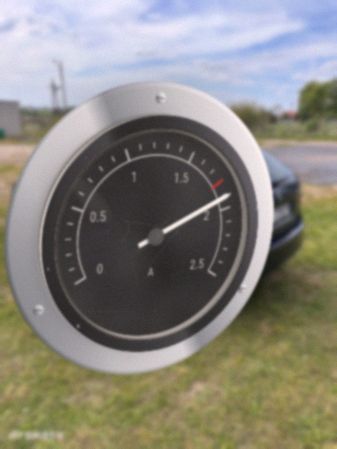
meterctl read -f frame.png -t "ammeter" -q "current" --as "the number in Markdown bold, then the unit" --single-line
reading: **1.9** A
